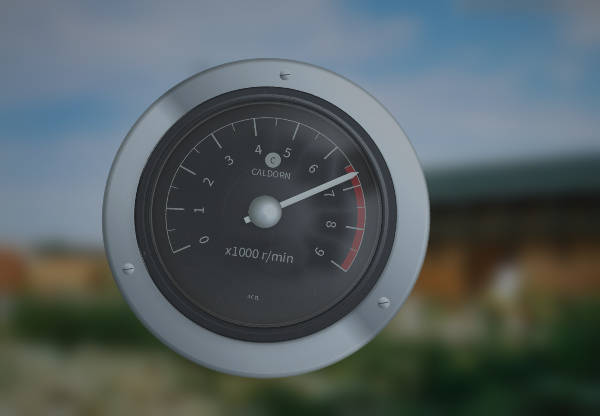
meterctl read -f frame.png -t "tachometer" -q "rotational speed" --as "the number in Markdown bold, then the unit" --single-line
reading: **6750** rpm
